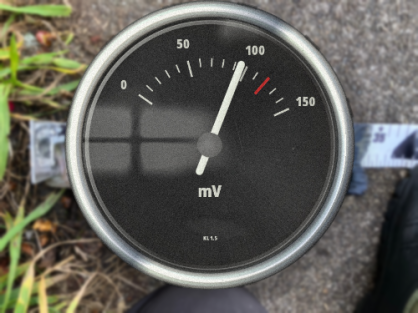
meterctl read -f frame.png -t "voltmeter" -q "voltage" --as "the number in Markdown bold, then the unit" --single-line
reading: **95** mV
